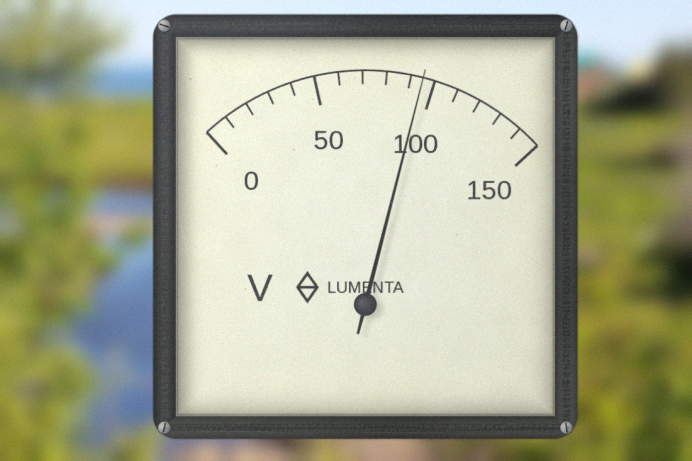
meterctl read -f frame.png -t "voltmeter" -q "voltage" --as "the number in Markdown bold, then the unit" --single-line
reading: **95** V
